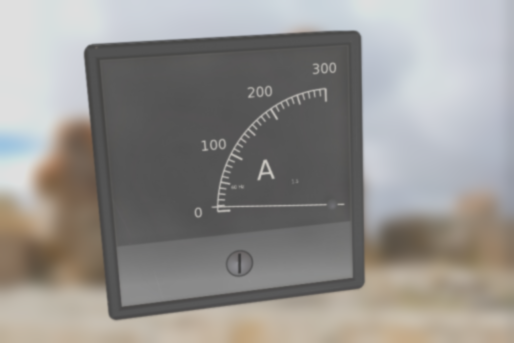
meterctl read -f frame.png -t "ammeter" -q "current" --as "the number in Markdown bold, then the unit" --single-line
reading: **10** A
